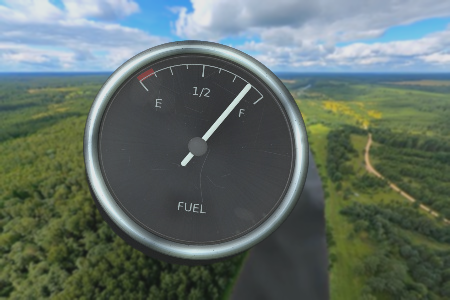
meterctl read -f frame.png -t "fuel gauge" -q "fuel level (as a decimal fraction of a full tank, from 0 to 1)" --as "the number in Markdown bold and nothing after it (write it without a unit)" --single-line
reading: **0.875**
